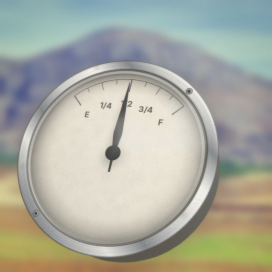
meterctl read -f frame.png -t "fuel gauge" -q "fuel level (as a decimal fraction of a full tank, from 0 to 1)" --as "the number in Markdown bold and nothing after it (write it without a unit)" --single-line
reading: **0.5**
